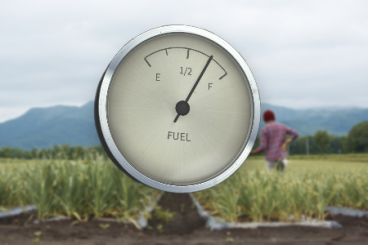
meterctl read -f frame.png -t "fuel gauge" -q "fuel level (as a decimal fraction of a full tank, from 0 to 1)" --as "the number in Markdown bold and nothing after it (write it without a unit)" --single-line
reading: **0.75**
